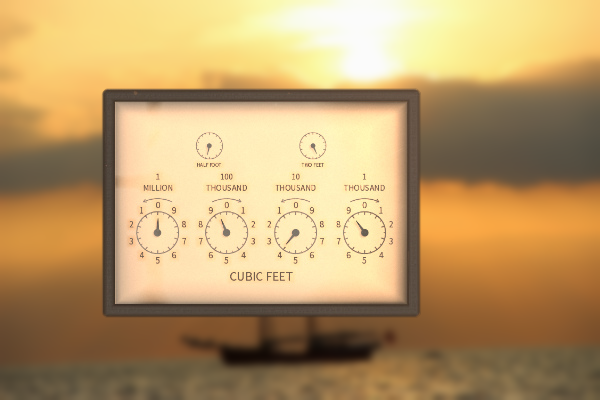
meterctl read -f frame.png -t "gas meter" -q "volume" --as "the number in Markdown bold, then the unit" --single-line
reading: **993900** ft³
